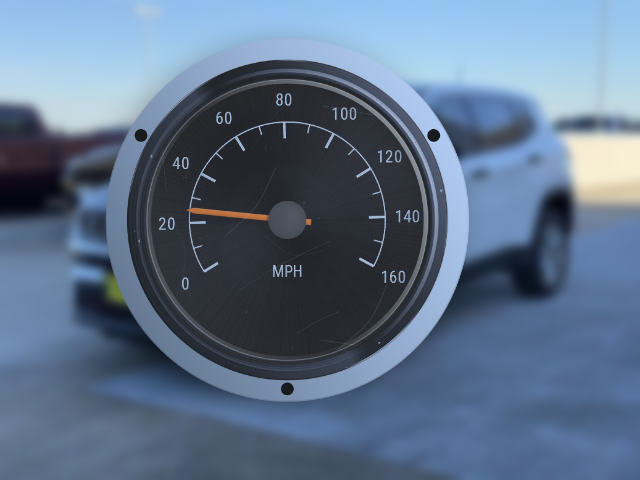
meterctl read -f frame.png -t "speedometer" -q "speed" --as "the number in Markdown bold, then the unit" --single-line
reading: **25** mph
